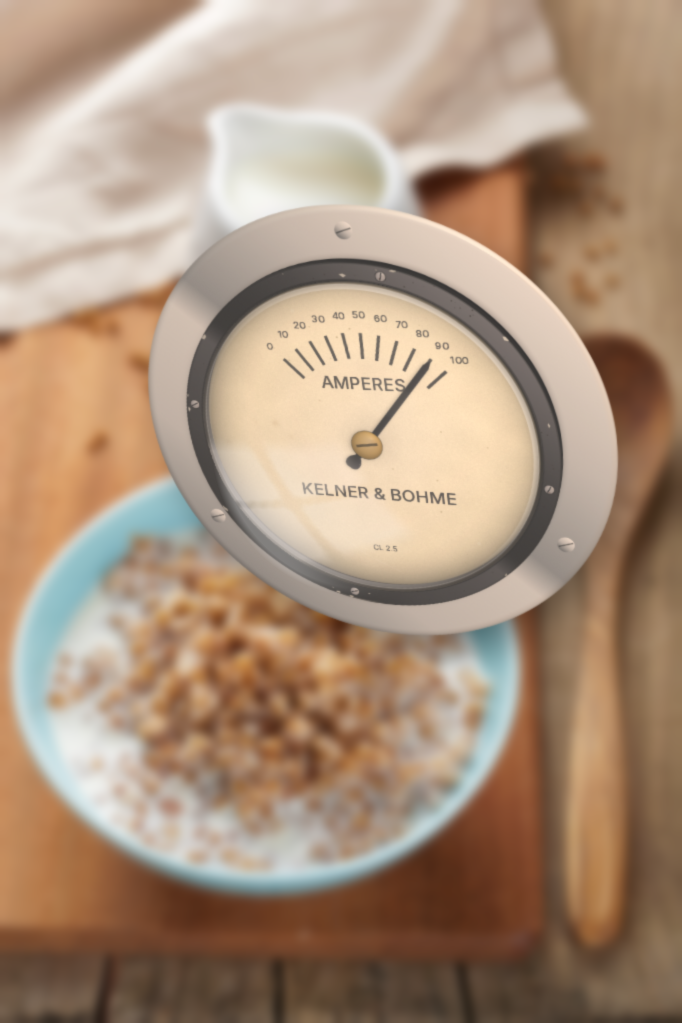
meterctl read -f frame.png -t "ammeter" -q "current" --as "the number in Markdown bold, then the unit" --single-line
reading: **90** A
